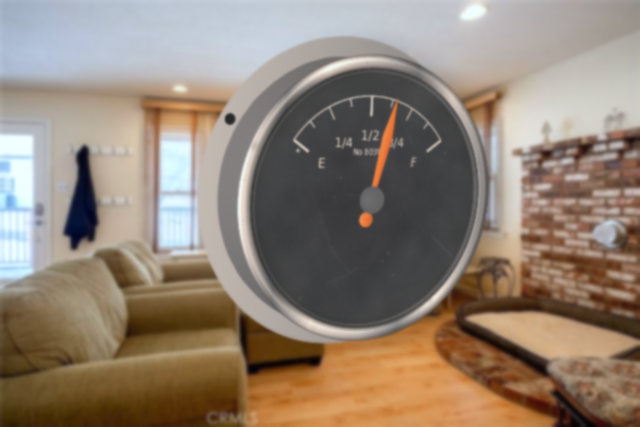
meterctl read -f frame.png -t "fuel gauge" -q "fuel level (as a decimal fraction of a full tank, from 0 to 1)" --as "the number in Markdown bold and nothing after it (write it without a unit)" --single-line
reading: **0.625**
